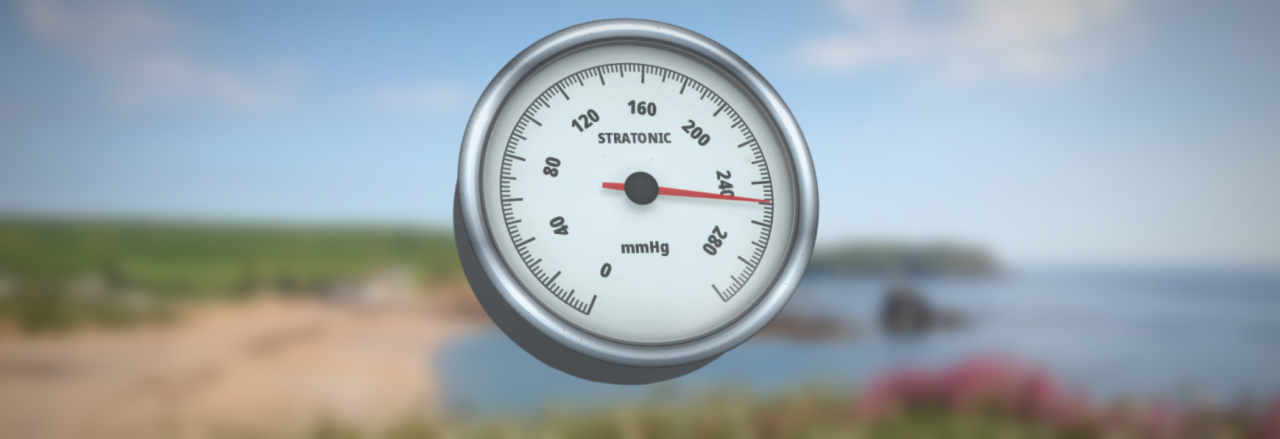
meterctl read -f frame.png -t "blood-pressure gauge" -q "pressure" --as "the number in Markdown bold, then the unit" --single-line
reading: **250** mmHg
